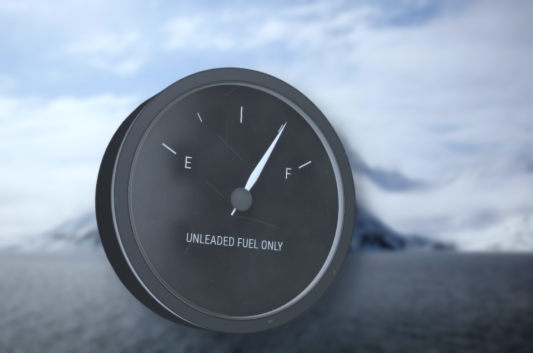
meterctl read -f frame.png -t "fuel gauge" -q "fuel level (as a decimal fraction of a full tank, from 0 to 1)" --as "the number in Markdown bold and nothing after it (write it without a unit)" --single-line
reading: **0.75**
